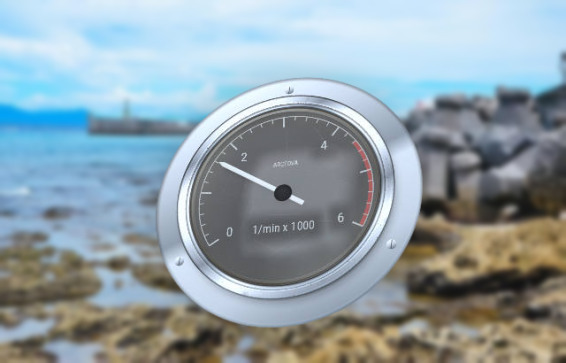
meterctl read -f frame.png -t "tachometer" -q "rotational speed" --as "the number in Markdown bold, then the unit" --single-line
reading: **1600** rpm
